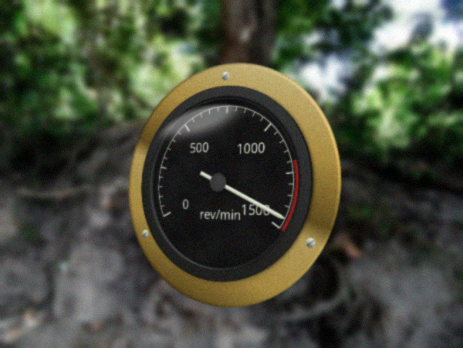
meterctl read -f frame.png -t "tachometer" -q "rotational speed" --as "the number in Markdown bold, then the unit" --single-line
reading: **1450** rpm
